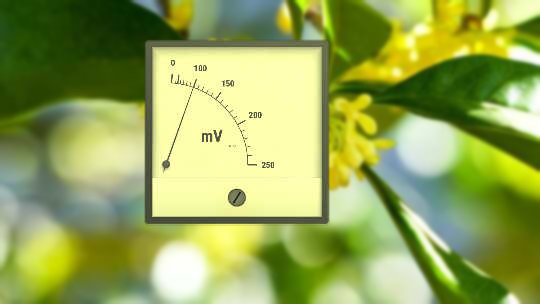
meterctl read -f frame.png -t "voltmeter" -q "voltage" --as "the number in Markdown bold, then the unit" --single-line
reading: **100** mV
